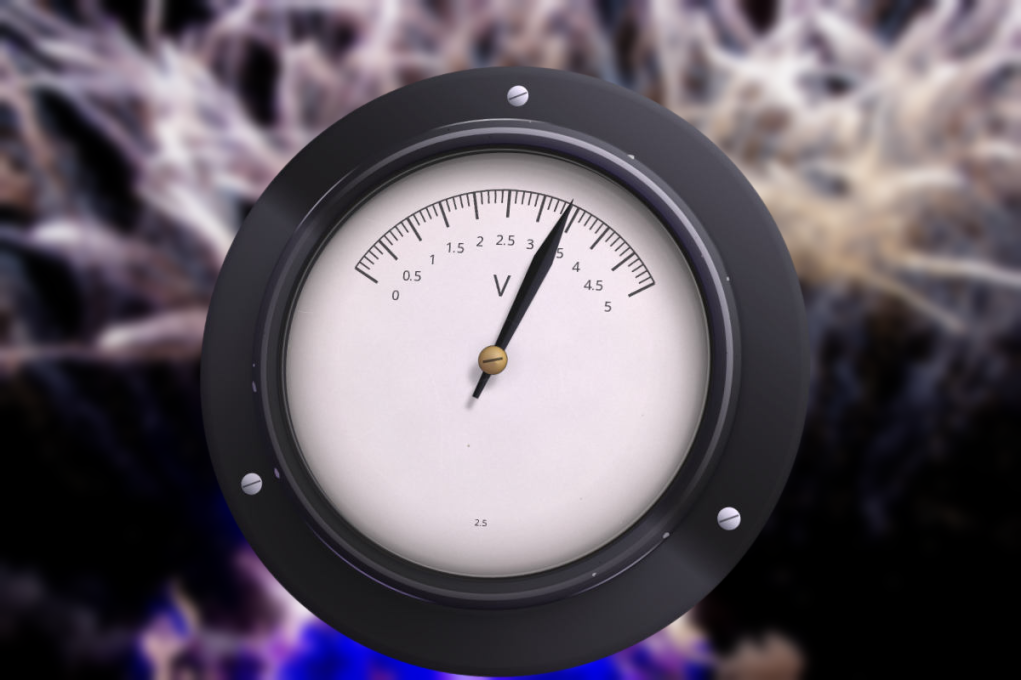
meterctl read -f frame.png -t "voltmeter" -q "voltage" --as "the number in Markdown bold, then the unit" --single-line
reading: **3.4** V
